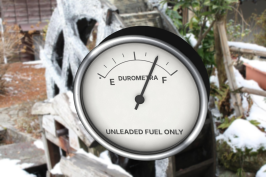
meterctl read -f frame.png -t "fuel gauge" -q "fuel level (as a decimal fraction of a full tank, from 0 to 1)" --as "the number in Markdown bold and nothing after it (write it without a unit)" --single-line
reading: **0.75**
